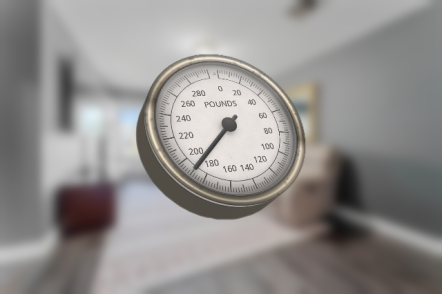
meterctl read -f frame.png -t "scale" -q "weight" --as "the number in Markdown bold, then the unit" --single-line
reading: **190** lb
